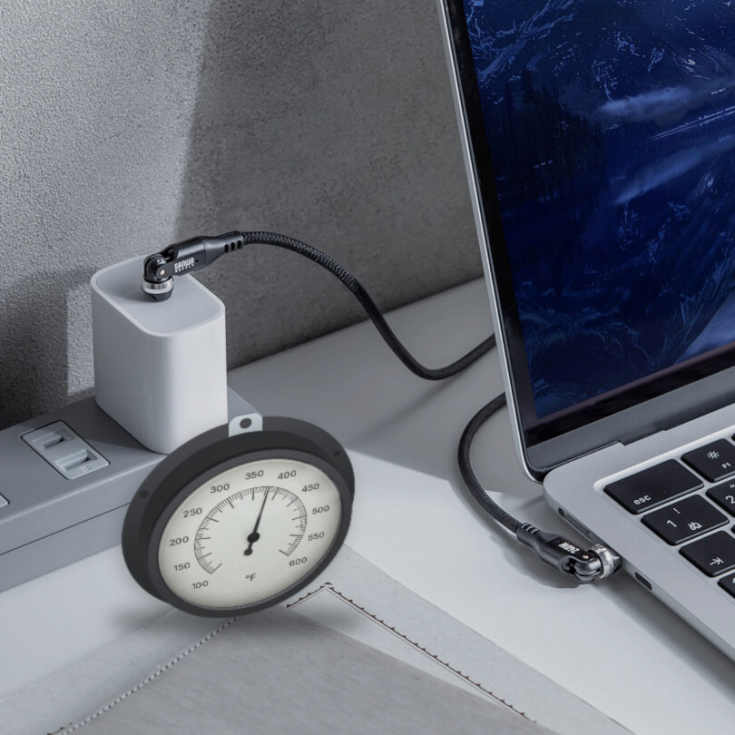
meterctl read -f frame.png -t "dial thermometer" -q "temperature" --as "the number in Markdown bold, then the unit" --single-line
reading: **375** °F
